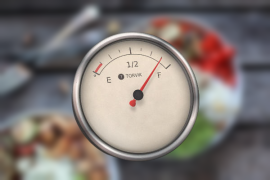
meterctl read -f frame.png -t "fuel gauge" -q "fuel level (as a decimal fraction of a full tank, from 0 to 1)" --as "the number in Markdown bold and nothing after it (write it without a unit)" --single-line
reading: **0.875**
